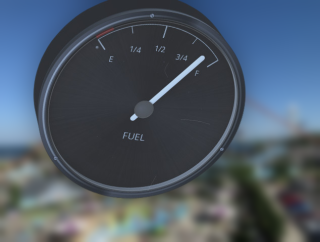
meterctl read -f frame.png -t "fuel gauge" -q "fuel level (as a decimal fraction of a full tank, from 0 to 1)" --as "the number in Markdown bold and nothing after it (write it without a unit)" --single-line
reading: **0.875**
